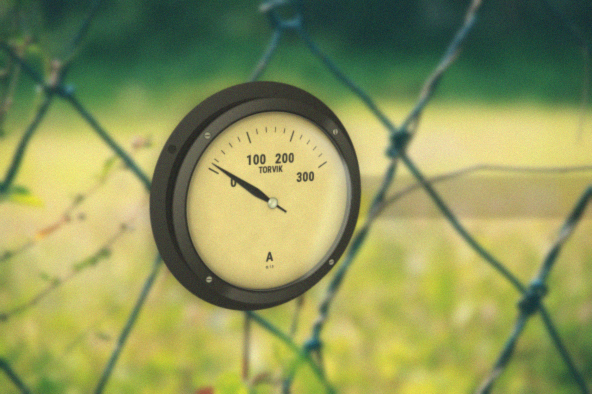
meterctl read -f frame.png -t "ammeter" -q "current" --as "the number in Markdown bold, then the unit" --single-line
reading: **10** A
